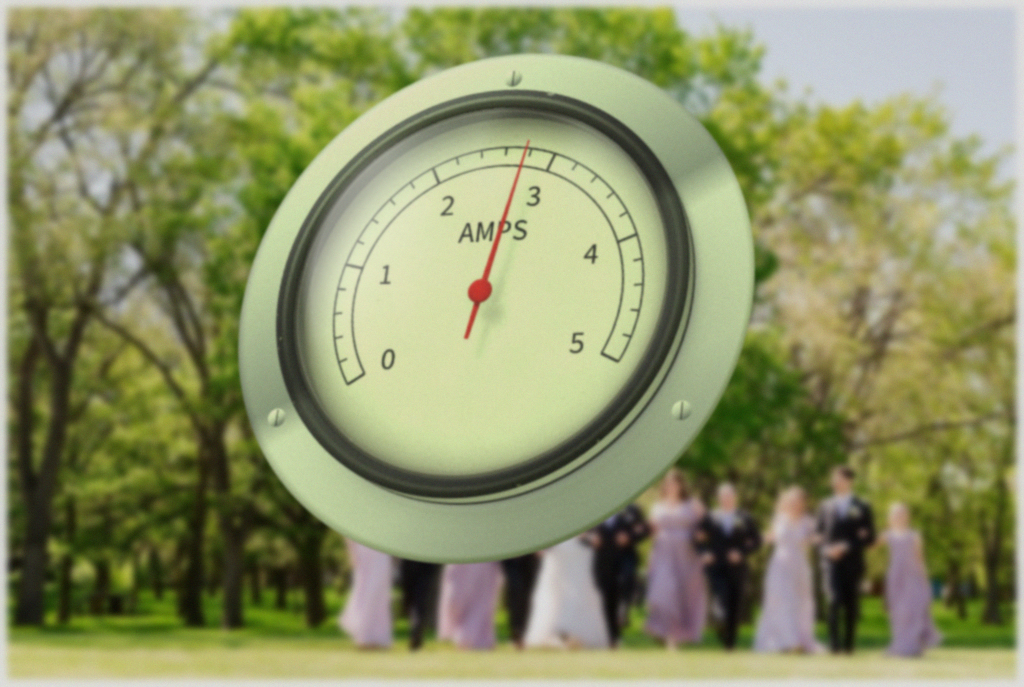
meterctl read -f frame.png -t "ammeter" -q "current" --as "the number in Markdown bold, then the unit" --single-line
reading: **2.8** A
